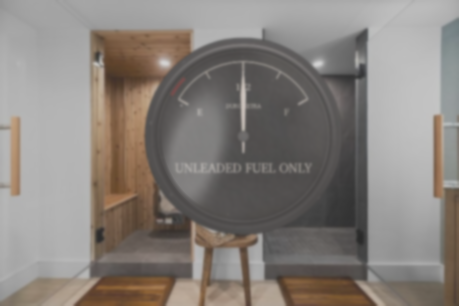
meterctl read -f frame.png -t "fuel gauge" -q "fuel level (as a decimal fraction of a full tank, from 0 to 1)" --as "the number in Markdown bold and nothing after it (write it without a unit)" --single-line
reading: **0.5**
